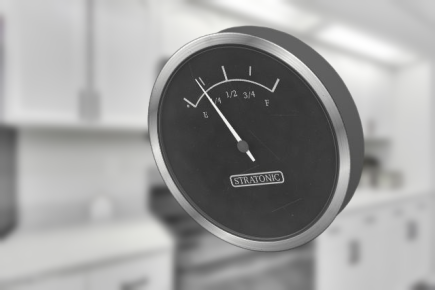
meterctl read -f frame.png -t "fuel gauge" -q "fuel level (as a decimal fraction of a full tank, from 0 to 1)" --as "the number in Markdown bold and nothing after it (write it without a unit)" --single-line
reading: **0.25**
